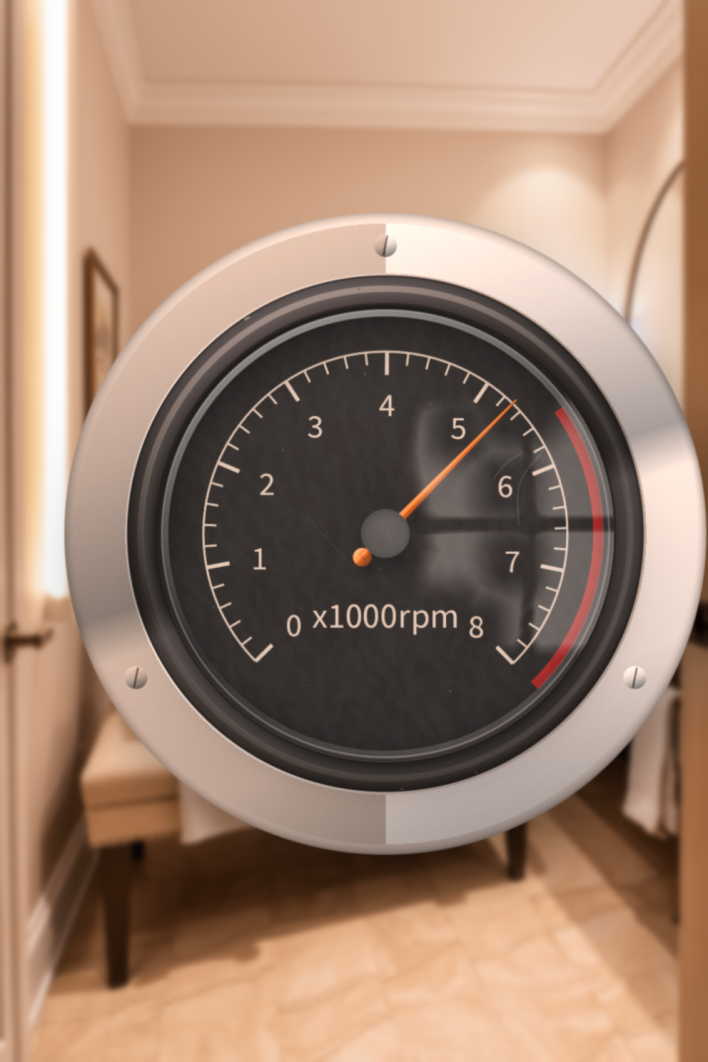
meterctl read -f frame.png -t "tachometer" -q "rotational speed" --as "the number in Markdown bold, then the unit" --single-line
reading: **5300** rpm
